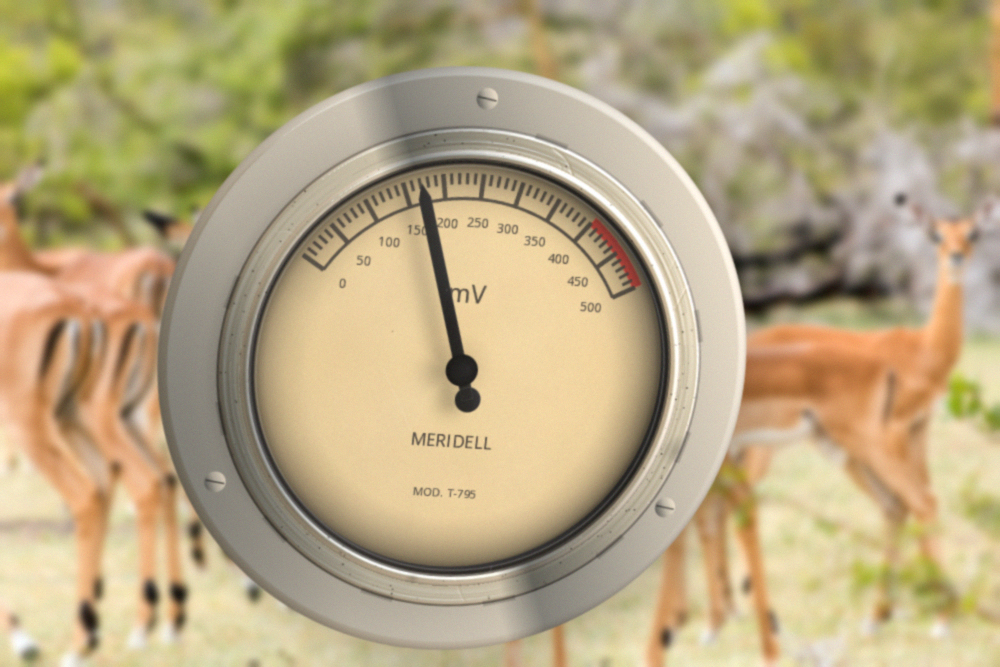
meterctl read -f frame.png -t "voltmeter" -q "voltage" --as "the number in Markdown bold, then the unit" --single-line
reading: **170** mV
